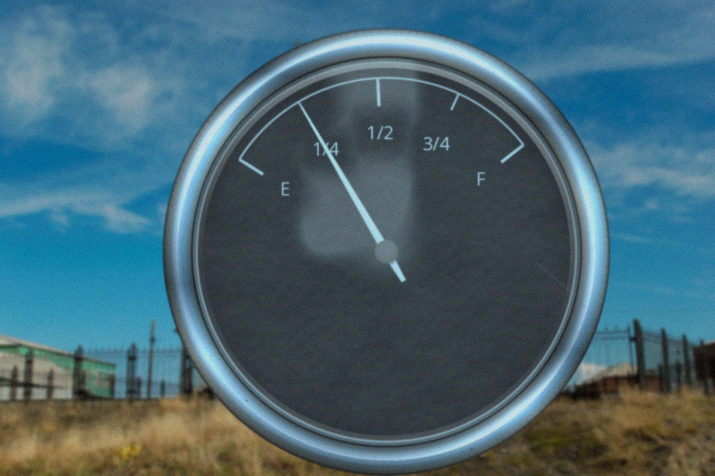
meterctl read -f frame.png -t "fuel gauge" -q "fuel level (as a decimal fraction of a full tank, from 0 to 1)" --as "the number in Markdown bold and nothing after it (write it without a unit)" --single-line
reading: **0.25**
